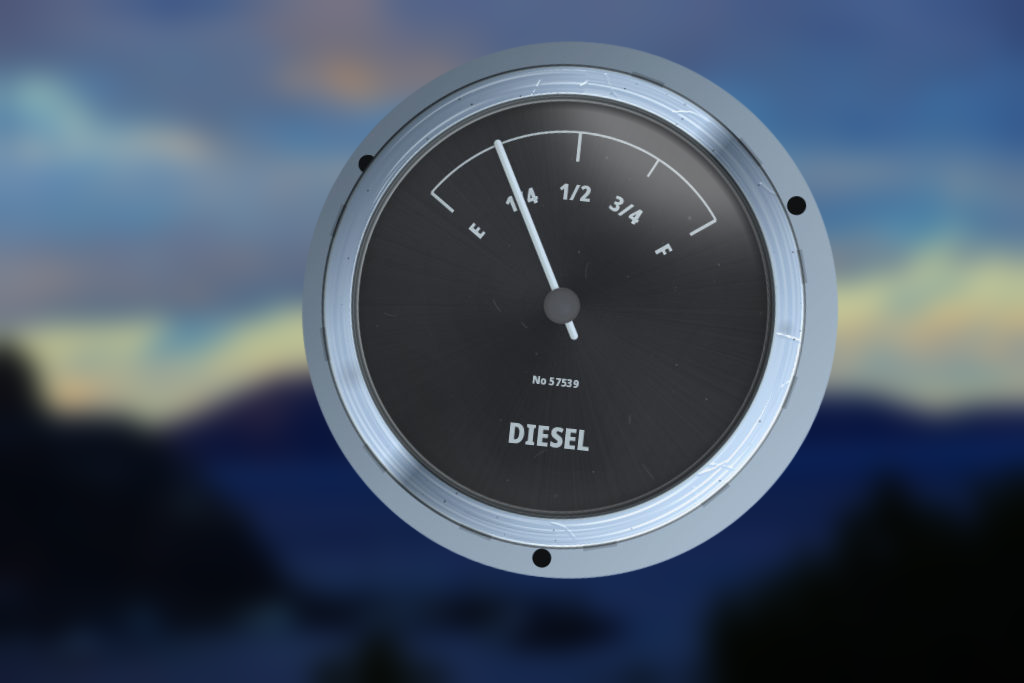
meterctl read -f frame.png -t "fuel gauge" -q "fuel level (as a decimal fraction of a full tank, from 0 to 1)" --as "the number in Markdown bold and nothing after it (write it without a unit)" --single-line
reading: **0.25**
